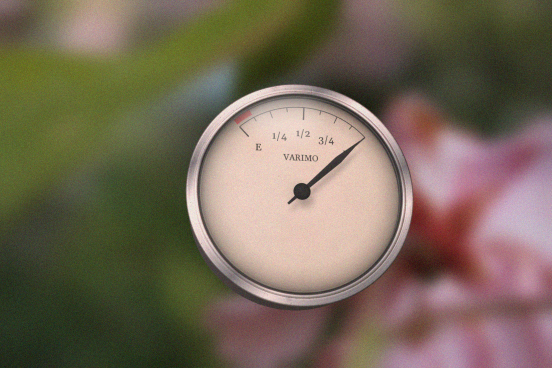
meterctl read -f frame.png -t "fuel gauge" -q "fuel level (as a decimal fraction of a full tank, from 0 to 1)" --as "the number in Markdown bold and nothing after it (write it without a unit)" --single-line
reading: **1**
